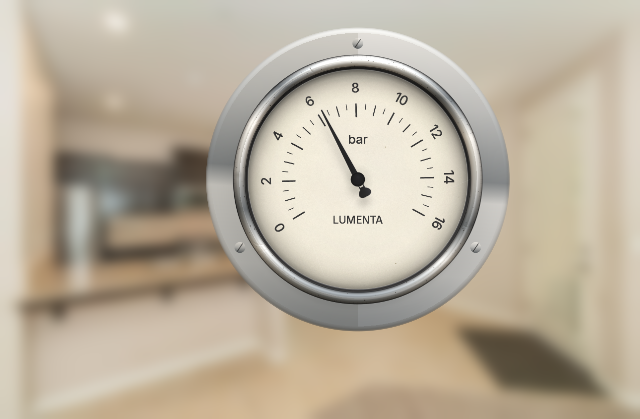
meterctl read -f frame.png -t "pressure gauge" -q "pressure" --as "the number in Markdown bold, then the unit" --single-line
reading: **6.25** bar
